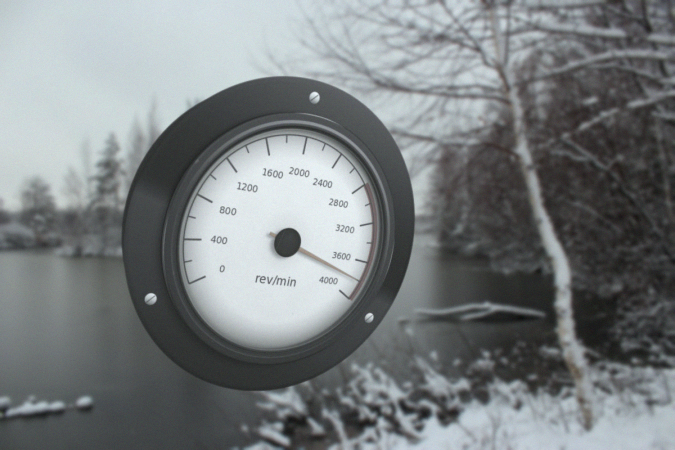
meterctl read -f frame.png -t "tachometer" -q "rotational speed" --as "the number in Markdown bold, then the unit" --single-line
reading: **3800** rpm
